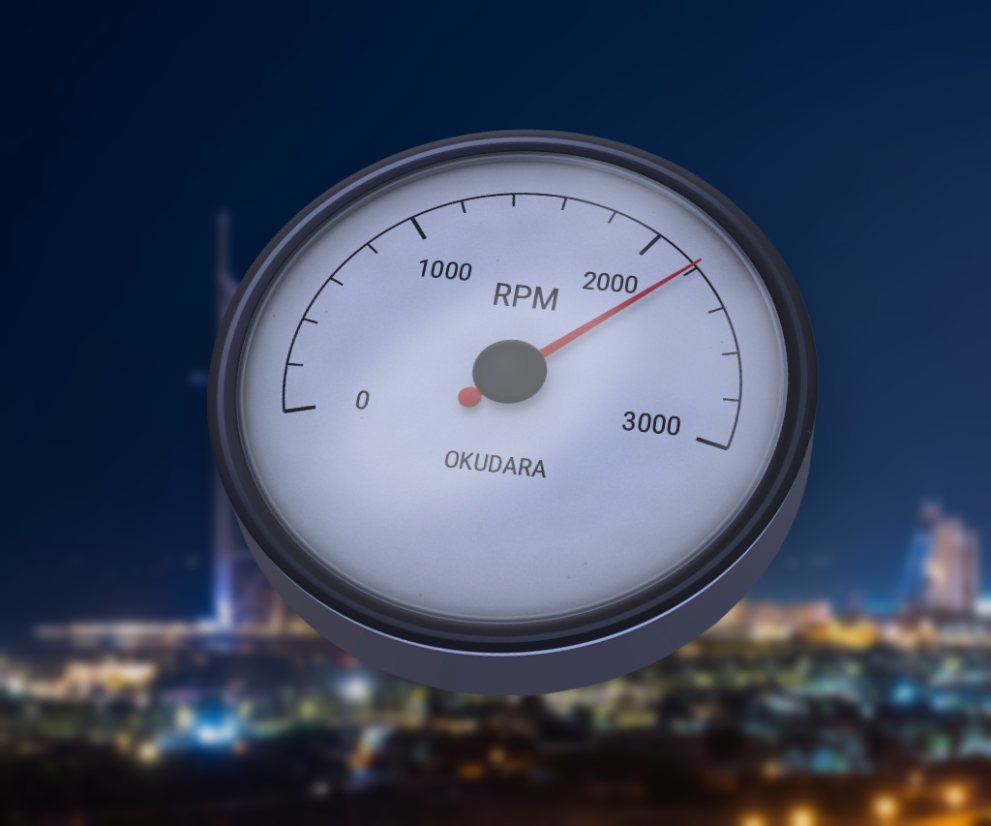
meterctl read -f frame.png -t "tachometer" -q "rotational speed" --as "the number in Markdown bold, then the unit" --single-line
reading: **2200** rpm
